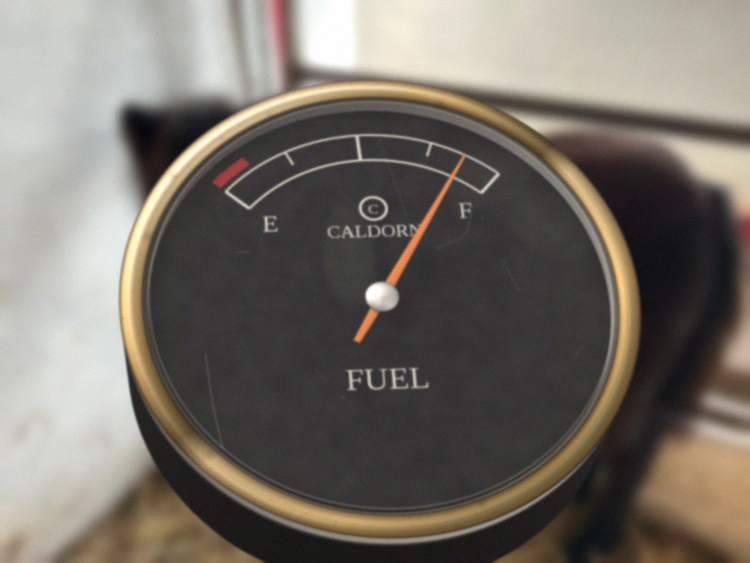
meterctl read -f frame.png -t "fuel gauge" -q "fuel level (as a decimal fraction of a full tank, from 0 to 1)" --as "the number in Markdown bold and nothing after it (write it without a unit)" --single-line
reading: **0.875**
